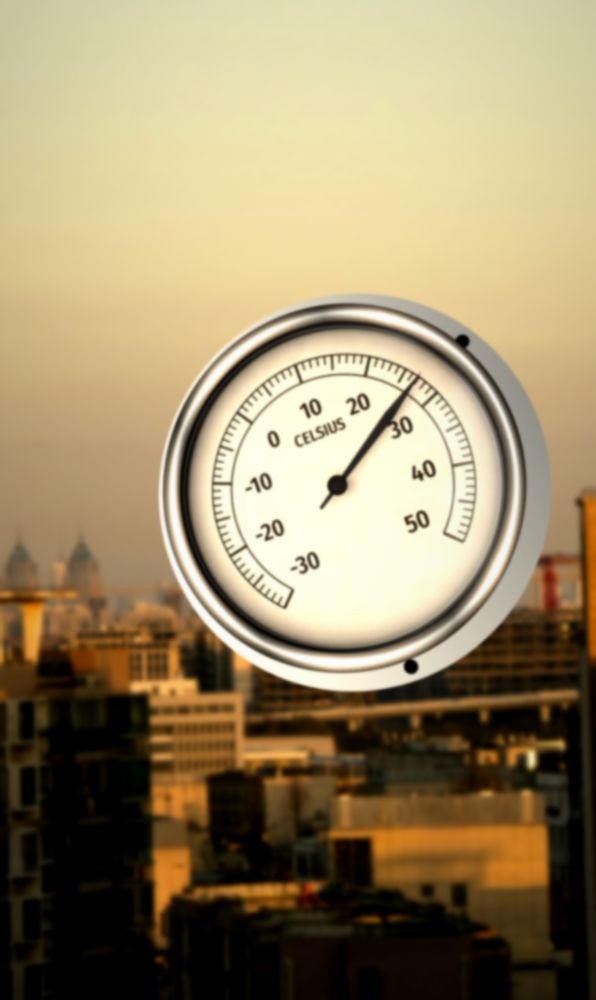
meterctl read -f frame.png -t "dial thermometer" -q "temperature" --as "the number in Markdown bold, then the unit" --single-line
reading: **27** °C
